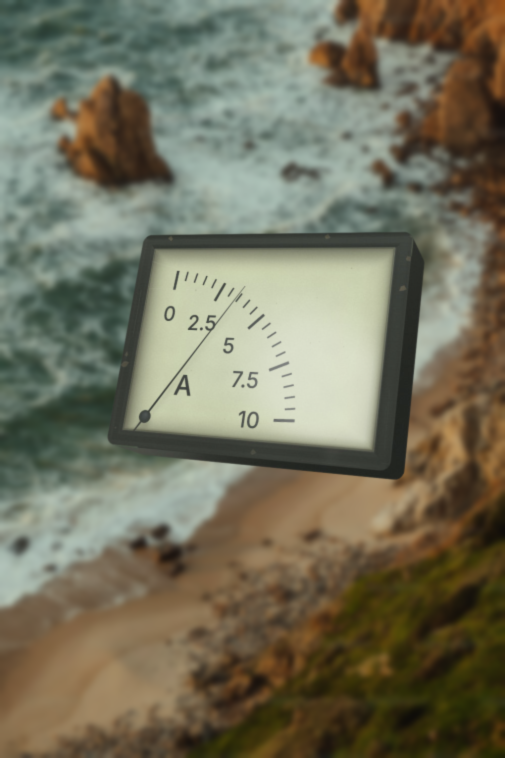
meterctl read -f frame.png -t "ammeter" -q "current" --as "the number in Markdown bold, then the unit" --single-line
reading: **3.5** A
